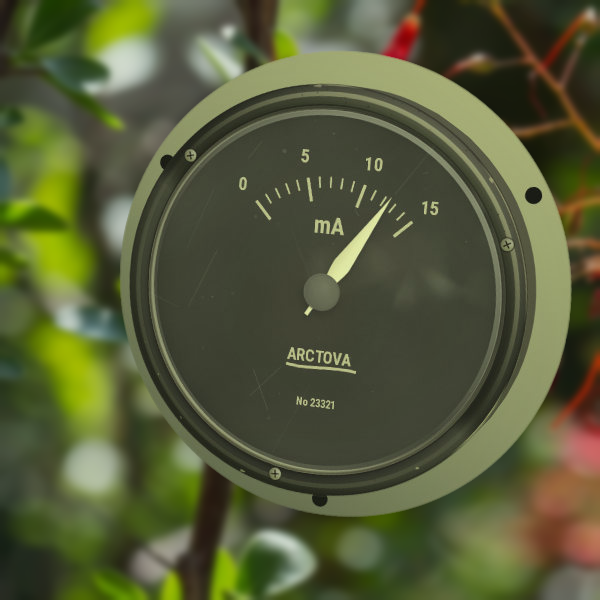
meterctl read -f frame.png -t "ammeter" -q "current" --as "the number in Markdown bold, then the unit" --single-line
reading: **12.5** mA
